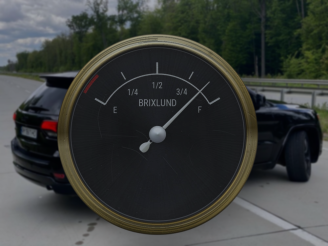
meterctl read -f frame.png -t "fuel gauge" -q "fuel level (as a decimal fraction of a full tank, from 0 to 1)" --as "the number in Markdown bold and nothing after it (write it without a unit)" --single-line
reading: **0.875**
